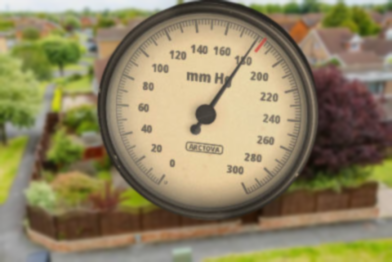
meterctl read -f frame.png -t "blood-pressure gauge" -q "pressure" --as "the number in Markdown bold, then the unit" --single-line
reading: **180** mmHg
